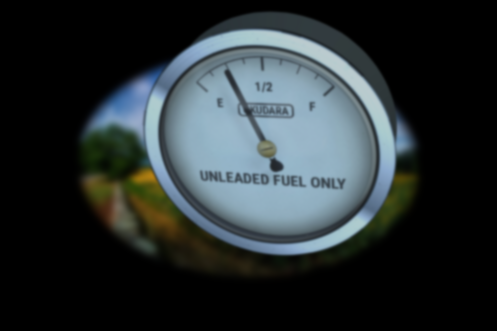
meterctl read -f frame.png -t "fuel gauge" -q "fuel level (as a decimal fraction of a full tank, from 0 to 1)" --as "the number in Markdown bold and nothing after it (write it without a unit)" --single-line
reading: **0.25**
